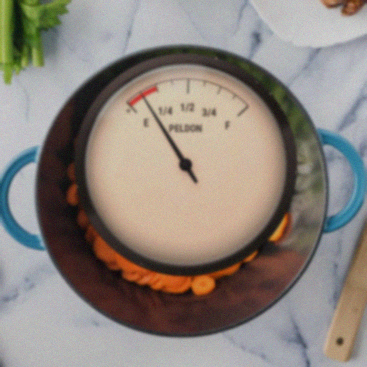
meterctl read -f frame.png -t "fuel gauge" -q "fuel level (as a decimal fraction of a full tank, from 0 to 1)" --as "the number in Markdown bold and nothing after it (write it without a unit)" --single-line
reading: **0.125**
